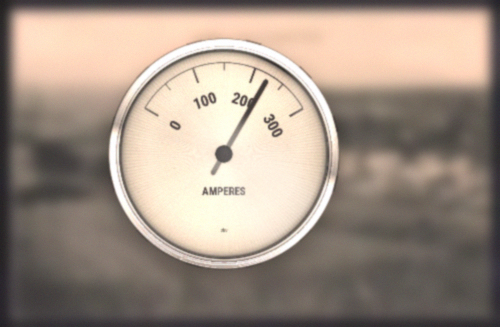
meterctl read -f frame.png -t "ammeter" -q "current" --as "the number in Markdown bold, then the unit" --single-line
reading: **225** A
